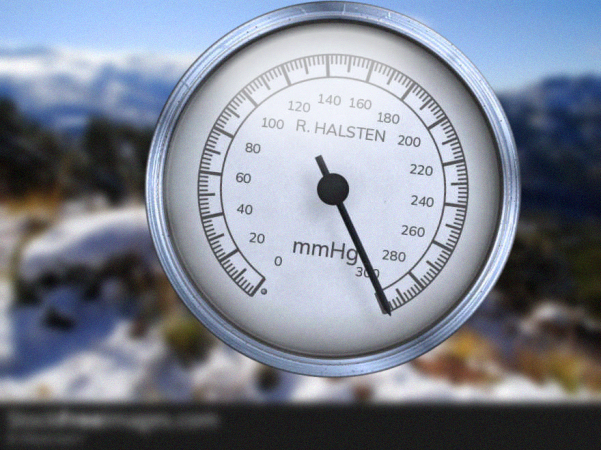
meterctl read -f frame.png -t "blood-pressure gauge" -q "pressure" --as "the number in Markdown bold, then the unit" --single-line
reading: **298** mmHg
